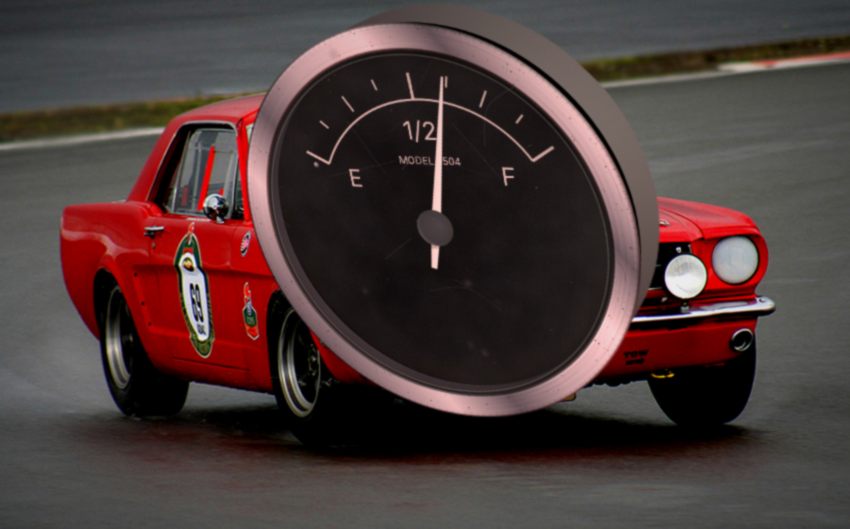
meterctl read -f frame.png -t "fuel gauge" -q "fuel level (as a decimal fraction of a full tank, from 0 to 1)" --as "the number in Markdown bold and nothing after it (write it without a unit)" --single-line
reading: **0.625**
